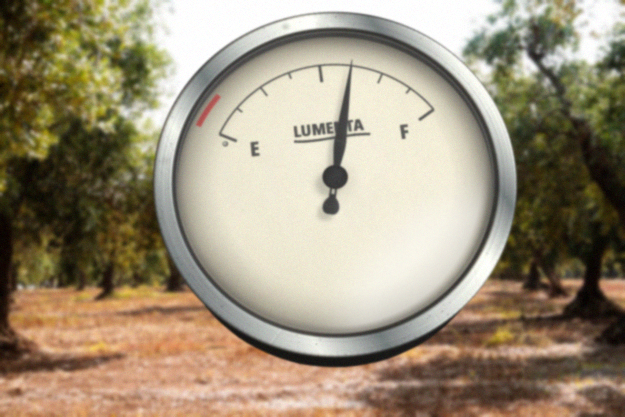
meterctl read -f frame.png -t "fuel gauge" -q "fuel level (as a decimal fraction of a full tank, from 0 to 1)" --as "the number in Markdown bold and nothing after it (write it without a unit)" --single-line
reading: **0.625**
